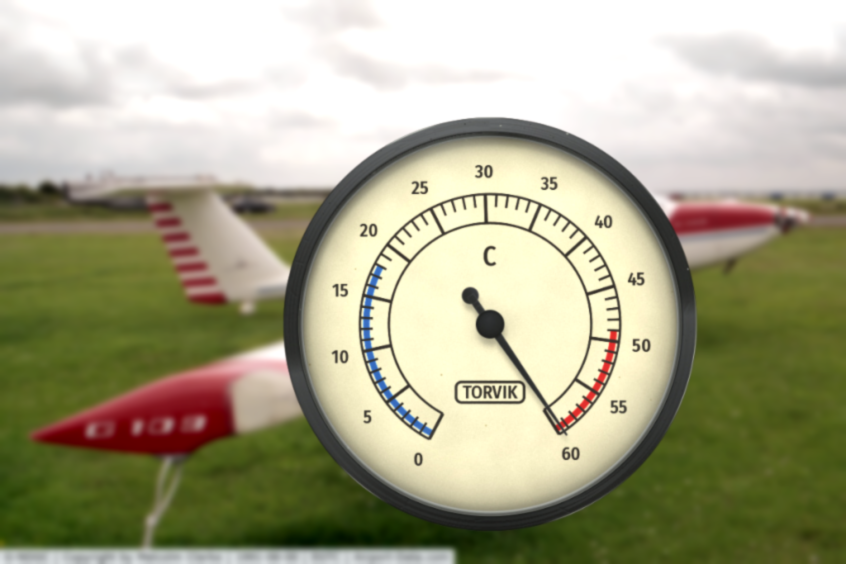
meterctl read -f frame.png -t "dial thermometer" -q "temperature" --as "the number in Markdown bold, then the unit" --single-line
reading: **59.5** °C
